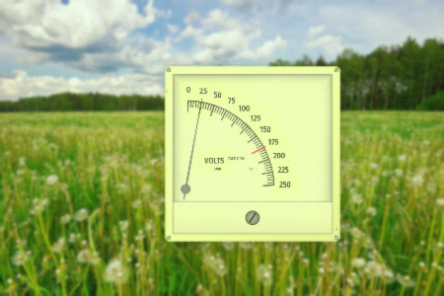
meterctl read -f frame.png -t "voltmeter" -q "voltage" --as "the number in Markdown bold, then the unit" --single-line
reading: **25** V
